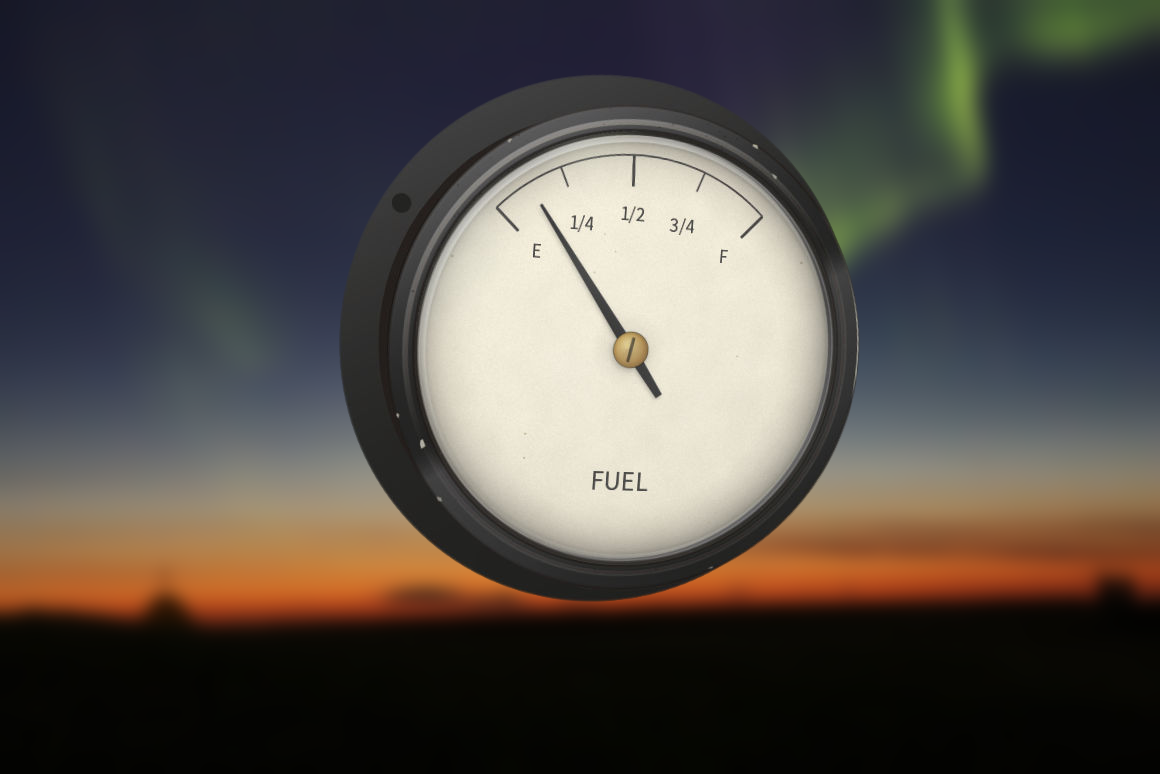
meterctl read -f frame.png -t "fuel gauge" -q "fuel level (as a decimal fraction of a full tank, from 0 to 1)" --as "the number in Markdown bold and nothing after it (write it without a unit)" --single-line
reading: **0.125**
